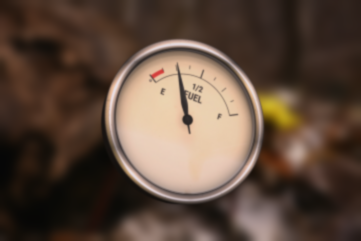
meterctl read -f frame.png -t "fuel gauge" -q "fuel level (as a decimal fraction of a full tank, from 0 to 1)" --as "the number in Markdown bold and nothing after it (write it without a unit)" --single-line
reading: **0.25**
